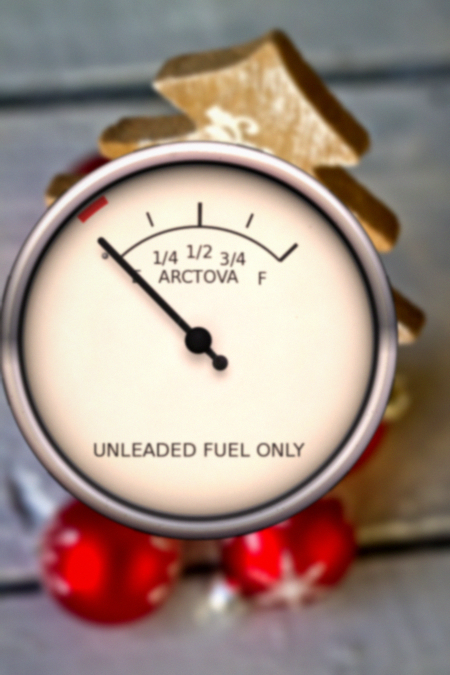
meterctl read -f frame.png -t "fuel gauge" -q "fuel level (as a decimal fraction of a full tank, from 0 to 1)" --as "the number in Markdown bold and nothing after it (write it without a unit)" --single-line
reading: **0**
